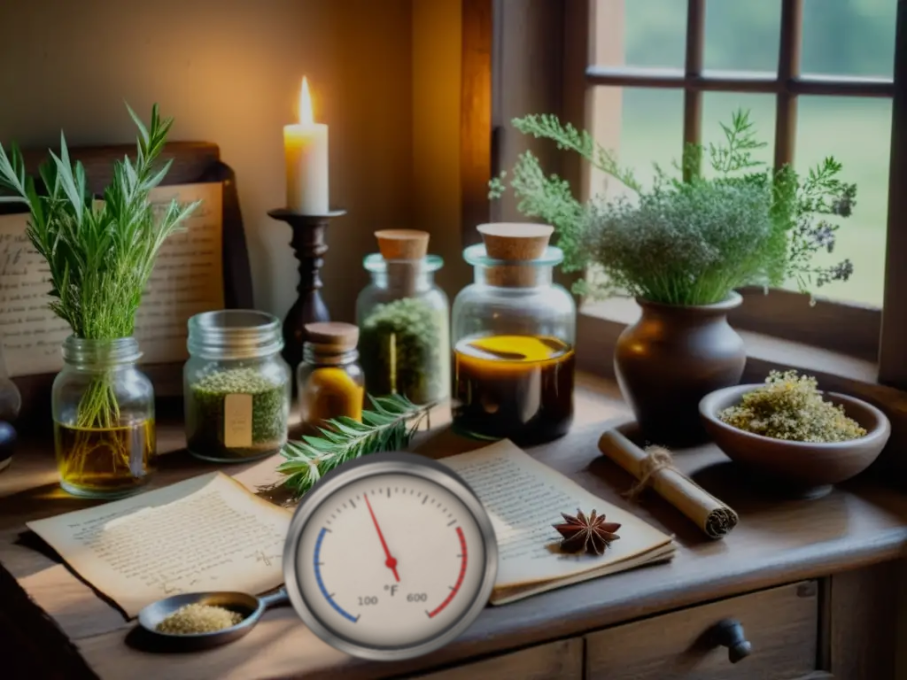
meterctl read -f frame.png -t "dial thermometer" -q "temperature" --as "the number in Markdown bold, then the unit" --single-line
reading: **320** °F
